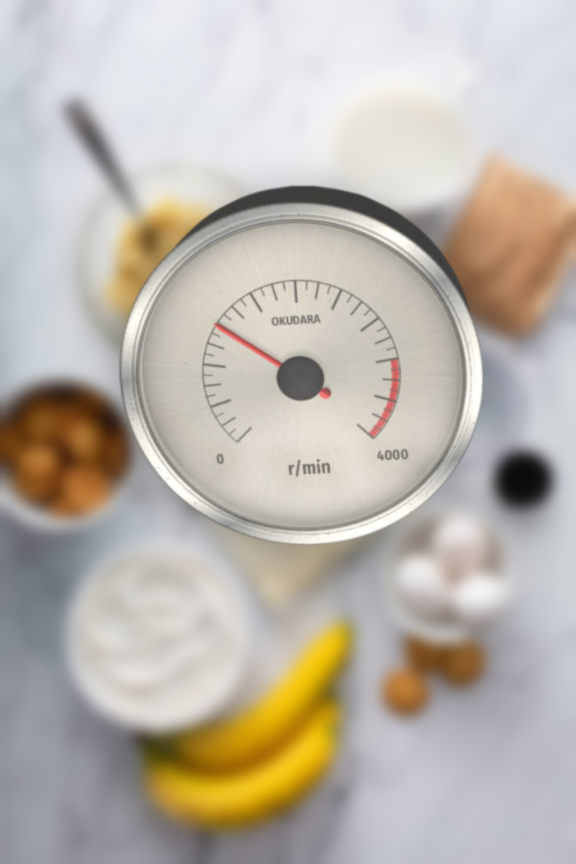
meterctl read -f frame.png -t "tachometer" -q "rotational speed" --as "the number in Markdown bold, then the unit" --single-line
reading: **1200** rpm
